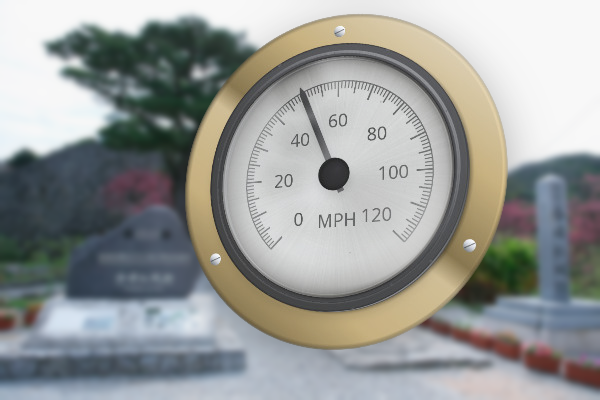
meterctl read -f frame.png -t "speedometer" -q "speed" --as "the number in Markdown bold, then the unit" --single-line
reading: **50** mph
